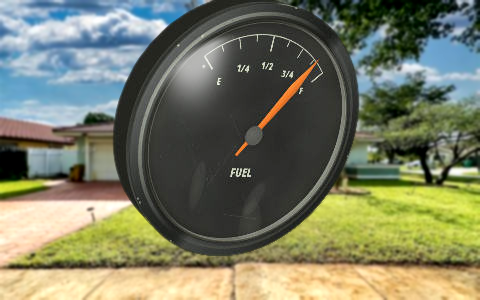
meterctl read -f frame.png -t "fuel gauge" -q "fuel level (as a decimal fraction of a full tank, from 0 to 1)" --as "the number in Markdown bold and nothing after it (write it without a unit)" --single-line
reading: **0.875**
